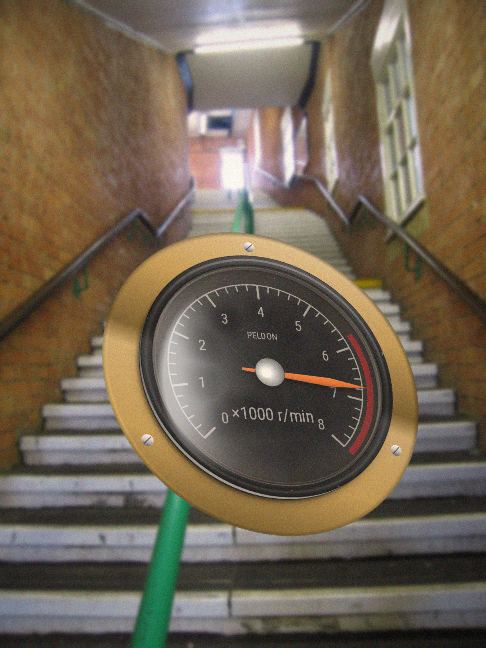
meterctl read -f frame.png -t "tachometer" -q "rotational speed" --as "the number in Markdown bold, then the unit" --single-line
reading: **6800** rpm
